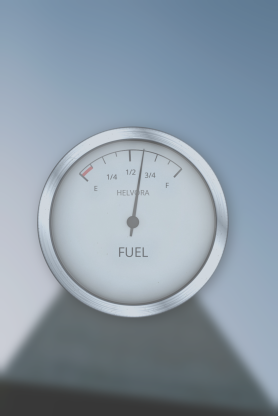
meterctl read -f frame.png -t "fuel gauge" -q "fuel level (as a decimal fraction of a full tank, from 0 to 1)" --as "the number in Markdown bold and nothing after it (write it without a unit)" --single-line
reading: **0.625**
